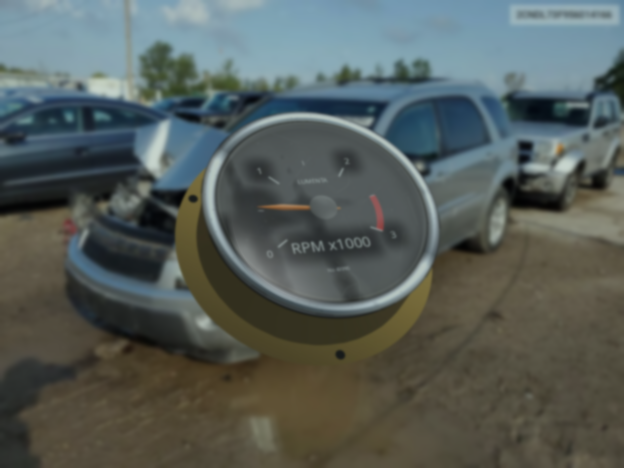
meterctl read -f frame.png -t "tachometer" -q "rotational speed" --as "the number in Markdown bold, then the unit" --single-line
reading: **500** rpm
